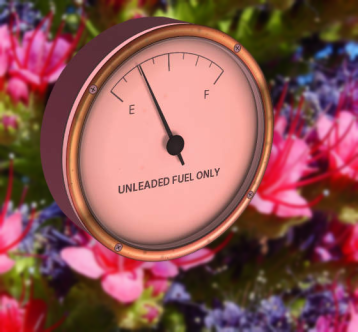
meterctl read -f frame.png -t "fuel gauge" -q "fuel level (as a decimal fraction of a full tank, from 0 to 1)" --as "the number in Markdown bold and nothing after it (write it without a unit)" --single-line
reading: **0.25**
